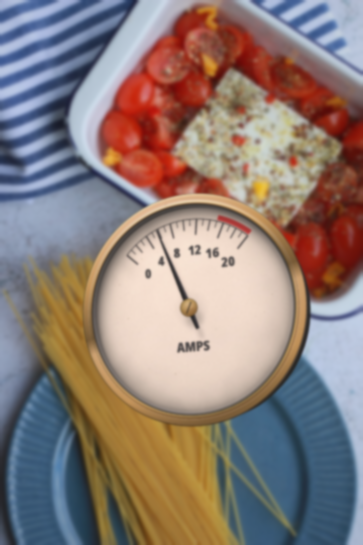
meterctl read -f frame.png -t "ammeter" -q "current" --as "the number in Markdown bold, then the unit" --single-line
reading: **6** A
